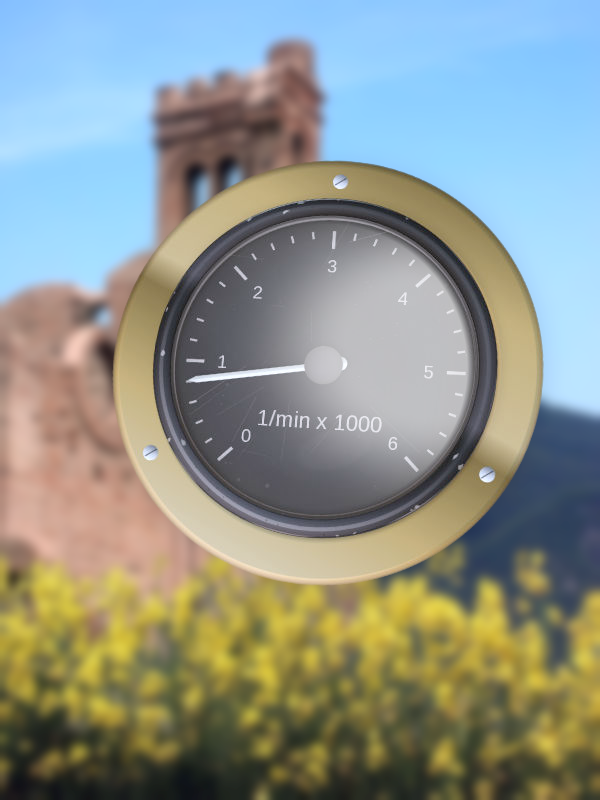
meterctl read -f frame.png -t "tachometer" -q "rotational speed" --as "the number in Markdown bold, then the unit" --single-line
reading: **800** rpm
